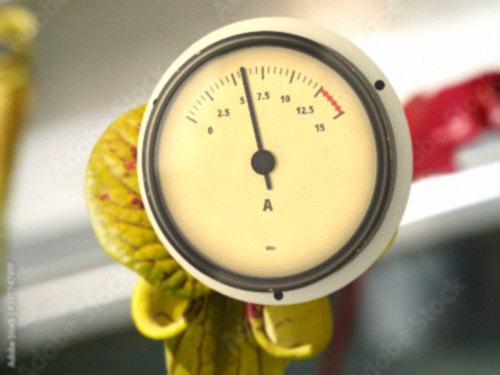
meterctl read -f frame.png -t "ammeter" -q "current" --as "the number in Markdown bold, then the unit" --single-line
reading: **6** A
